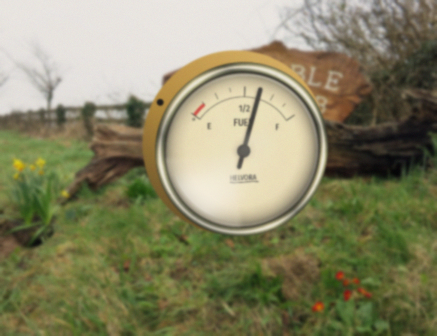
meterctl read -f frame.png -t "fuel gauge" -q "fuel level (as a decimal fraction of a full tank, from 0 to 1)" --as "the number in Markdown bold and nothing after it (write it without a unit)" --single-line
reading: **0.625**
